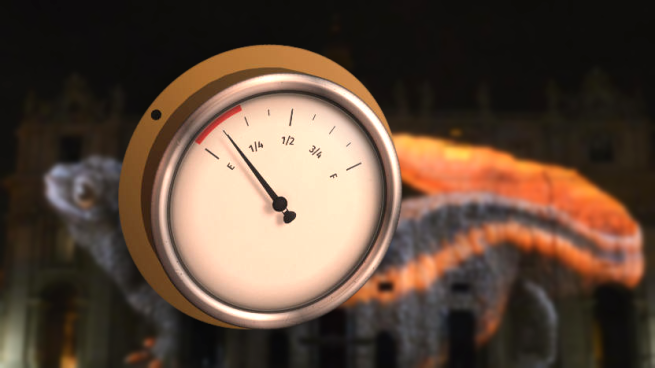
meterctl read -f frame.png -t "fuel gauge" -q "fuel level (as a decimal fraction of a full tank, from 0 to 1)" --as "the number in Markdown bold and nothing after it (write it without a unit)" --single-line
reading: **0.125**
